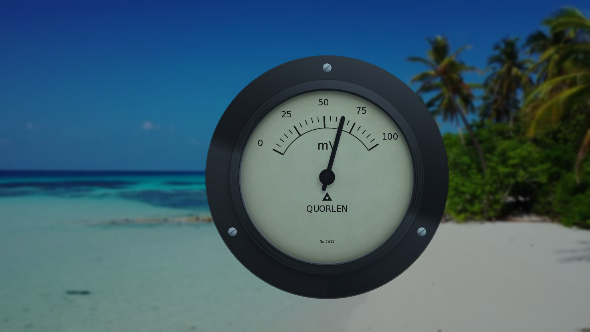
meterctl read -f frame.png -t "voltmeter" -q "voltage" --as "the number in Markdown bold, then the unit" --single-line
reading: **65** mV
